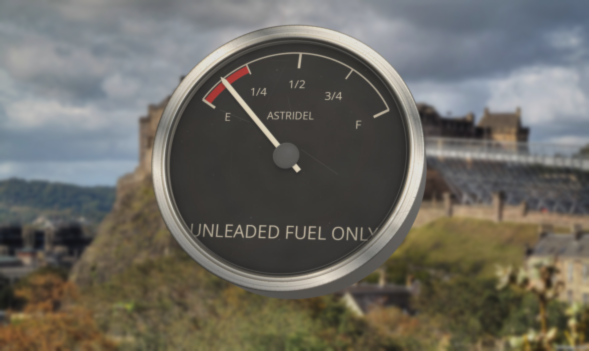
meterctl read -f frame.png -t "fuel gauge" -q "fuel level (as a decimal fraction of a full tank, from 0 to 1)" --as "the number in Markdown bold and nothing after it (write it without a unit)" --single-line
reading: **0.125**
